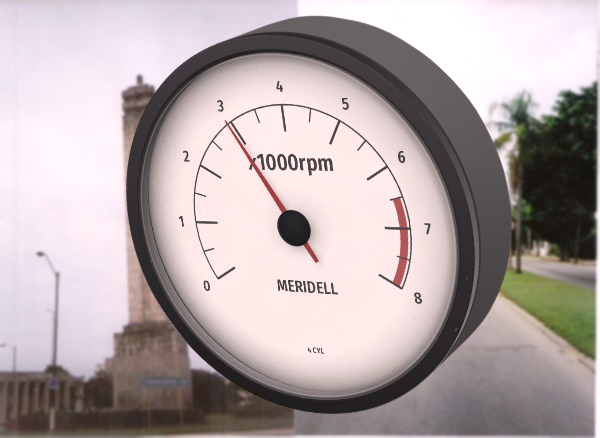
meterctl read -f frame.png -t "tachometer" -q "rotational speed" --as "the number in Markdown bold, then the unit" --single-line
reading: **3000** rpm
